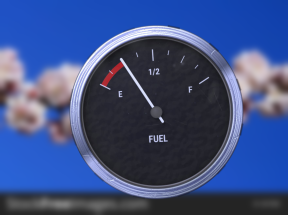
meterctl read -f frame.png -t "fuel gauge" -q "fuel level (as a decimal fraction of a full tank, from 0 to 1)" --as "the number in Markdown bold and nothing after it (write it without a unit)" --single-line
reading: **0.25**
